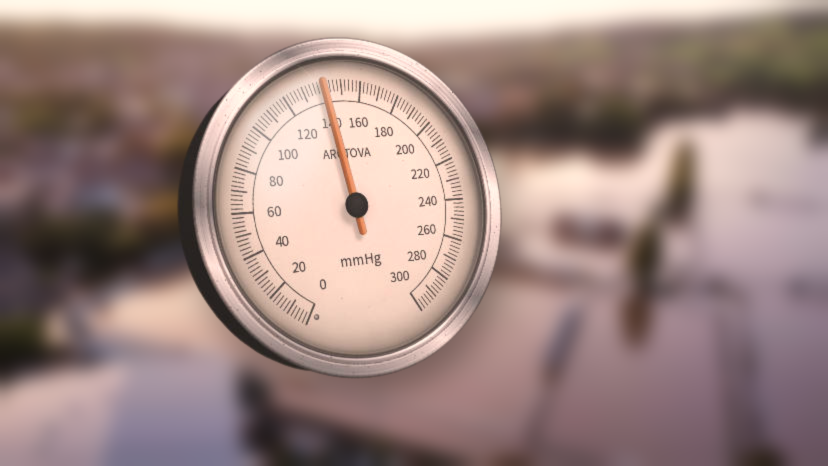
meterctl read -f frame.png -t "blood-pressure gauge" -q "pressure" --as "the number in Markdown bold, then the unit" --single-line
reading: **140** mmHg
